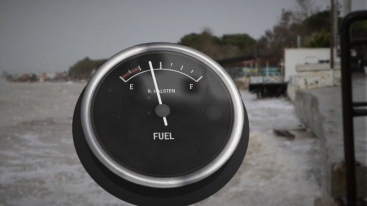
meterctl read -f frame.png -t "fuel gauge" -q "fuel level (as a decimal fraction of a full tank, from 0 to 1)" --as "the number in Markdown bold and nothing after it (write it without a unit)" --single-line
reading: **0.375**
